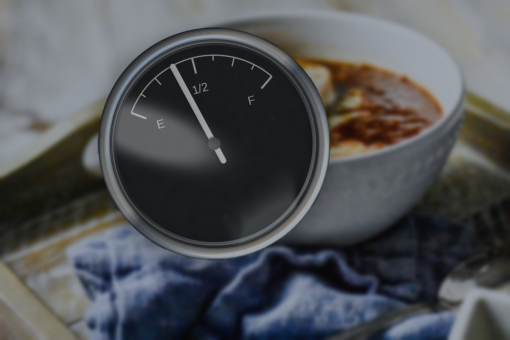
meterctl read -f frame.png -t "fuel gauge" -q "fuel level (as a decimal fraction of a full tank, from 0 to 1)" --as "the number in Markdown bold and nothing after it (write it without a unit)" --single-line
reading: **0.375**
